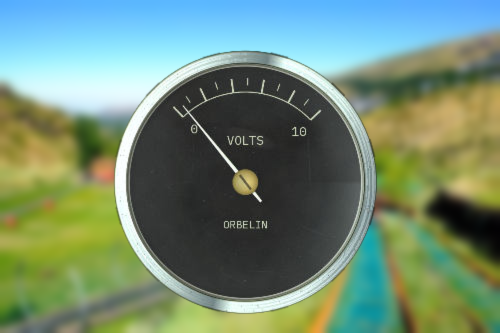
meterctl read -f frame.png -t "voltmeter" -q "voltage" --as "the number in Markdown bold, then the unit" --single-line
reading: **0.5** V
